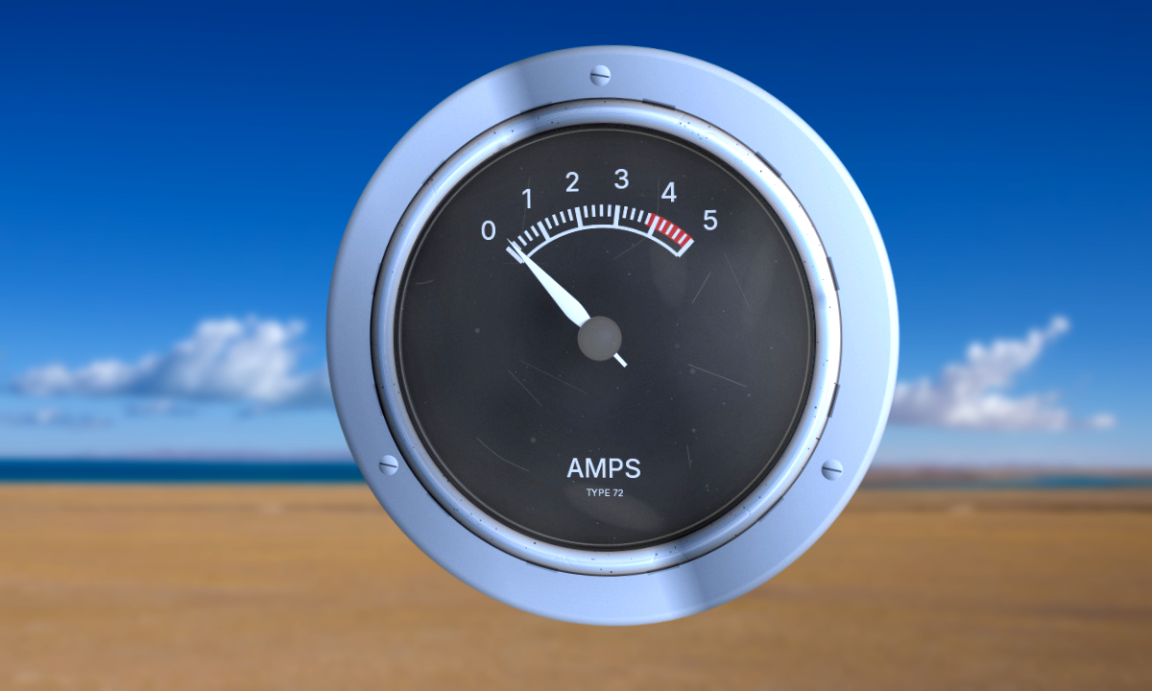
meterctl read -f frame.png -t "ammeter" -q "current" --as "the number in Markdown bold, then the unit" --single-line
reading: **0.2** A
